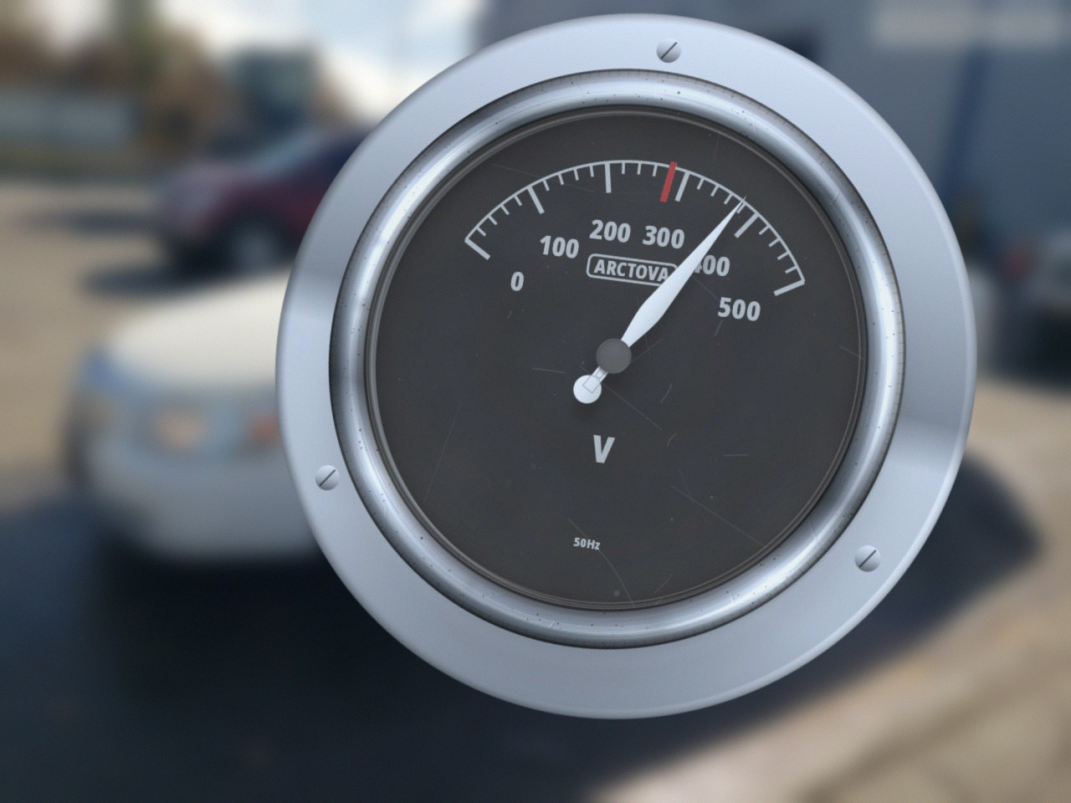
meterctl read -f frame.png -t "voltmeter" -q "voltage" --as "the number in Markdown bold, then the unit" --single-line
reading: **380** V
